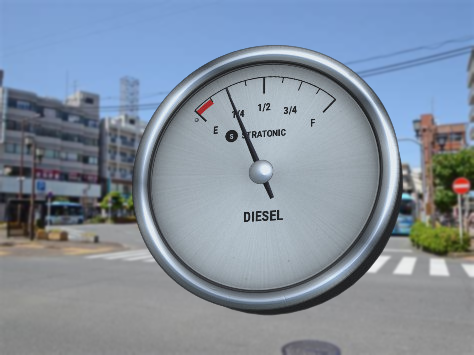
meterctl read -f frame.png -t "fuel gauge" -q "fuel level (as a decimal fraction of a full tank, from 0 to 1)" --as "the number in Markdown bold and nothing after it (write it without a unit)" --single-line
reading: **0.25**
